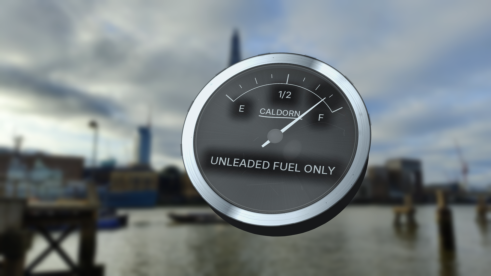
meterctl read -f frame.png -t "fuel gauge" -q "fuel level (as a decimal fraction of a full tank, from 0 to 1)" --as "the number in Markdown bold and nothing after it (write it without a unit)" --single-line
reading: **0.875**
